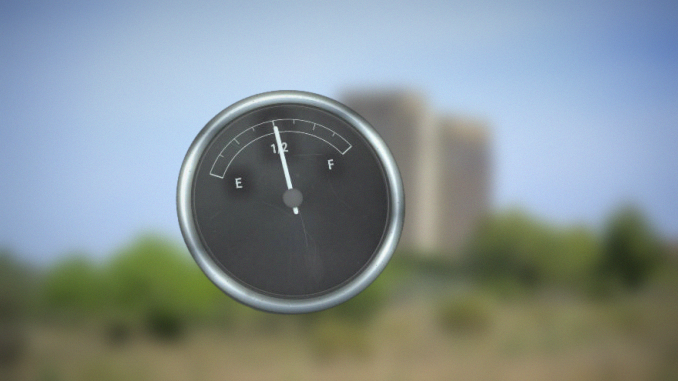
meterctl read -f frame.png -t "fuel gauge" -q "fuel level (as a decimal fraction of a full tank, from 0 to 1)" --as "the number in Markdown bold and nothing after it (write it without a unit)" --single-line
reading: **0.5**
